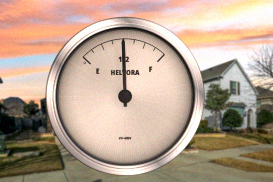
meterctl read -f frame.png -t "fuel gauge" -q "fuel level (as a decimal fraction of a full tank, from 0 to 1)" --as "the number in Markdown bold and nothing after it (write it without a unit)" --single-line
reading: **0.5**
